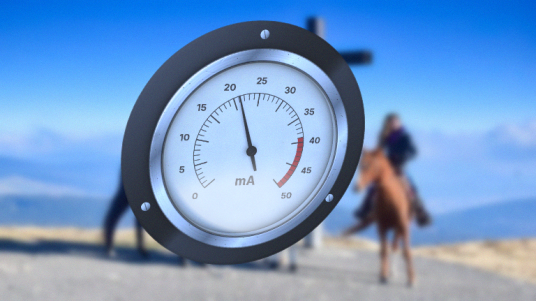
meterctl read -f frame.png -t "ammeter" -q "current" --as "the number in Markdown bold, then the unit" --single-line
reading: **21** mA
